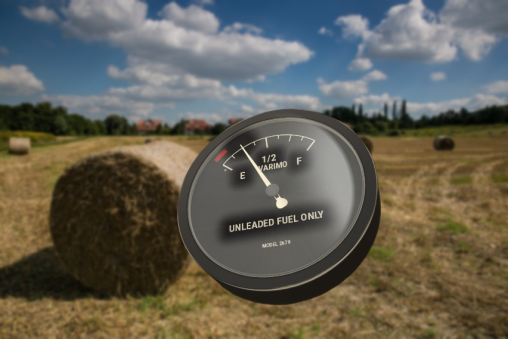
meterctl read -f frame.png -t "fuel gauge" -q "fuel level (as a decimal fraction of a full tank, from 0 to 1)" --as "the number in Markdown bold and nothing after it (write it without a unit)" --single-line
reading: **0.25**
